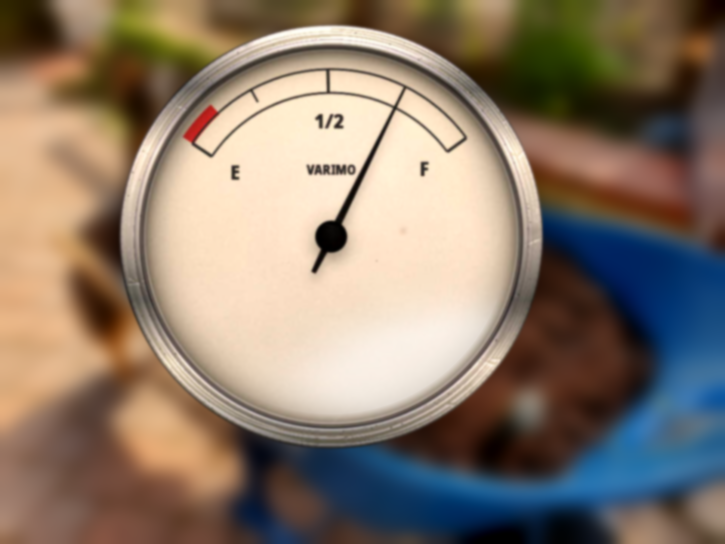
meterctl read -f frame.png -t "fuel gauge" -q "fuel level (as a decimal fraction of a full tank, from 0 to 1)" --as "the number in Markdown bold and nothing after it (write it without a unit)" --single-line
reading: **0.75**
